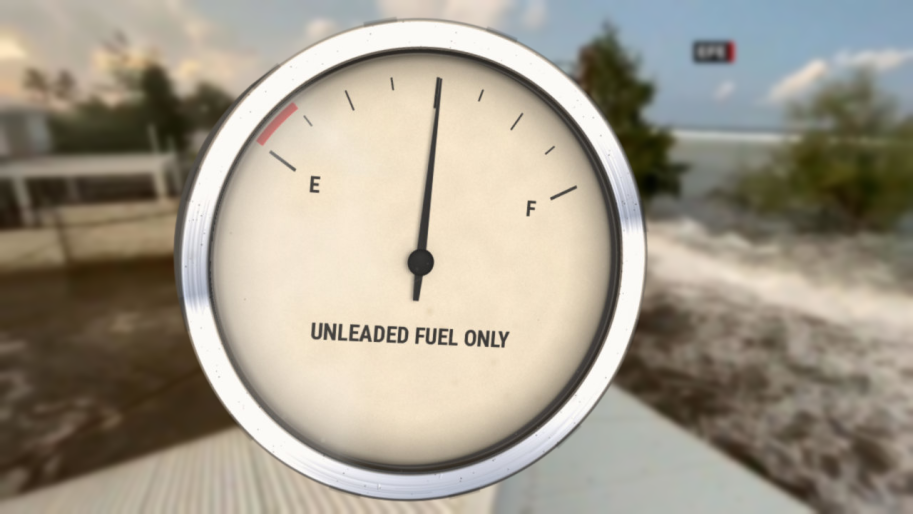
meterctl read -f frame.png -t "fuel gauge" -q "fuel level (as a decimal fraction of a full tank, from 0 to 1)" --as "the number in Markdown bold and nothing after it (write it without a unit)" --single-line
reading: **0.5**
